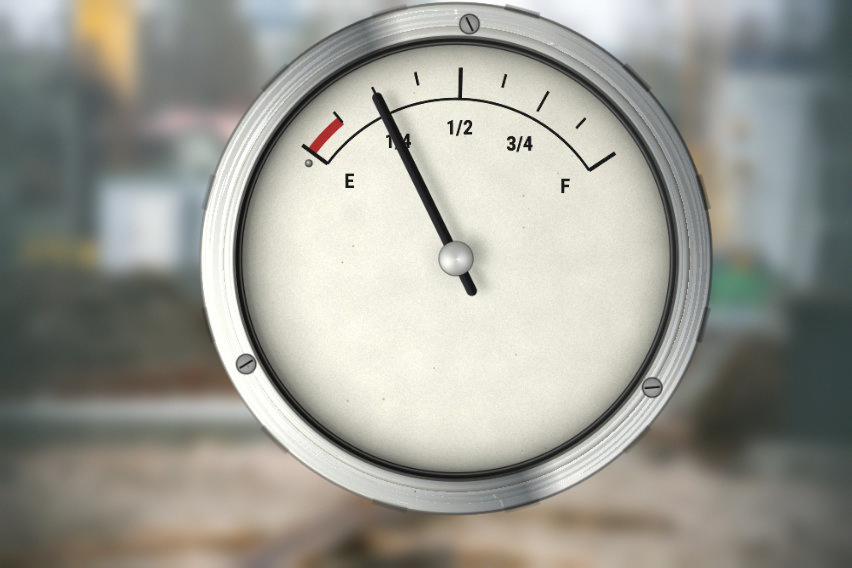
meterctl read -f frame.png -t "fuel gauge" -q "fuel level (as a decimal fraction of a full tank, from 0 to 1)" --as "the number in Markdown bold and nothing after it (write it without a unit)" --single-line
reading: **0.25**
